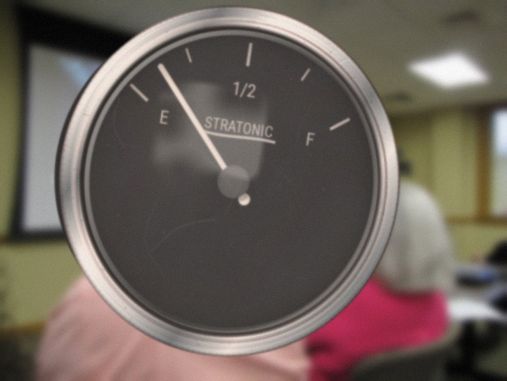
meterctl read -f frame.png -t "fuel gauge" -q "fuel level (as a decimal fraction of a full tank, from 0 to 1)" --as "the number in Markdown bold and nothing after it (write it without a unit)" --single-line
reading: **0.125**
